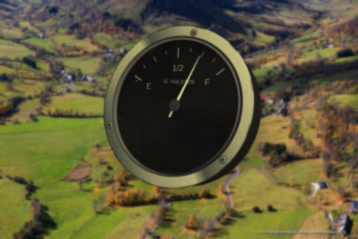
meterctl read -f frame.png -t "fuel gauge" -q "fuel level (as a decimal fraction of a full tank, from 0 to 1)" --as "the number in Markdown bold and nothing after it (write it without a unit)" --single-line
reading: **0.75**
